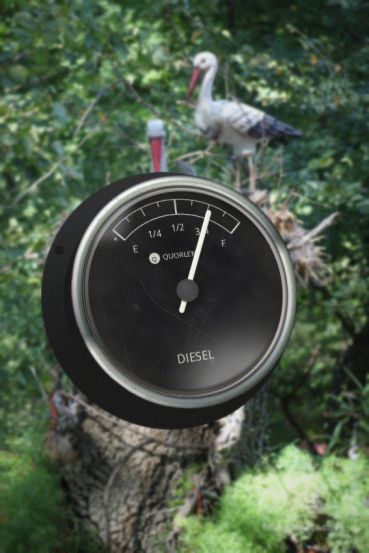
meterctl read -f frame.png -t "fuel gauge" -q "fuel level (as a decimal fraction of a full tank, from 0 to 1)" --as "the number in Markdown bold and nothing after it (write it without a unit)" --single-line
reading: **0.75**
